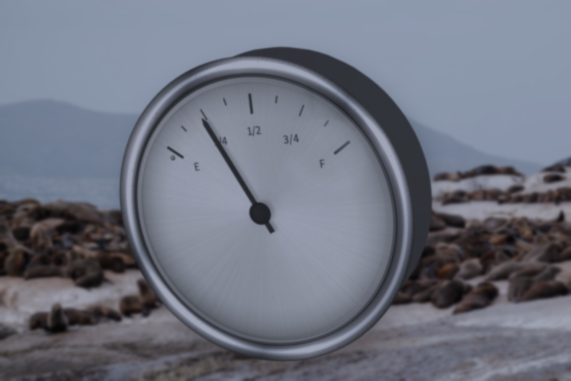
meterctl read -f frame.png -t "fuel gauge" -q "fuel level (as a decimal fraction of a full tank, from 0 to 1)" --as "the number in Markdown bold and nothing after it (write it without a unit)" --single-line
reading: **0.25**
